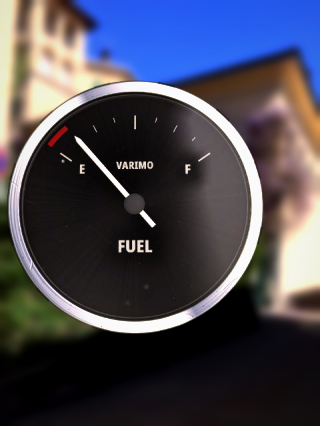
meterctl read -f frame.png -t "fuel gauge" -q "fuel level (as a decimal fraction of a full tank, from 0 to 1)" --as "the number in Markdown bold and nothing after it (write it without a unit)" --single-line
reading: **0.125**
